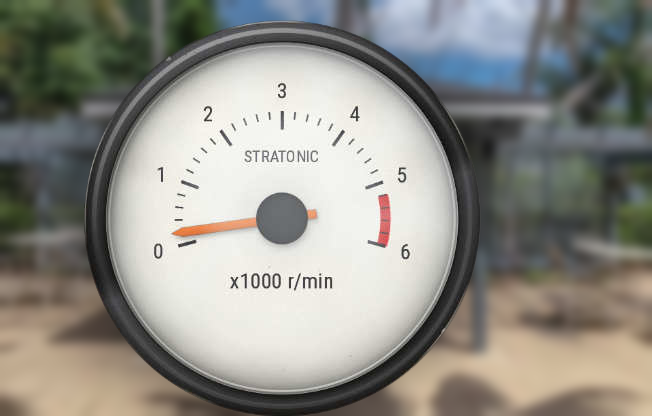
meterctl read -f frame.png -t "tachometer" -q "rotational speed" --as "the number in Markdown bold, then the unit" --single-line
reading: **200** rpm
